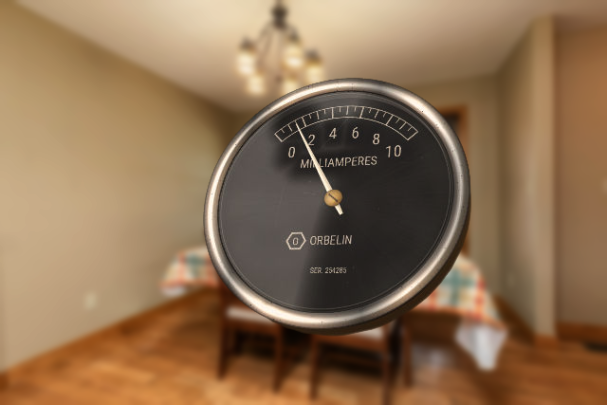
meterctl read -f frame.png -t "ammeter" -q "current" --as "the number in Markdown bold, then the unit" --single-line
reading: **1.5** mA
